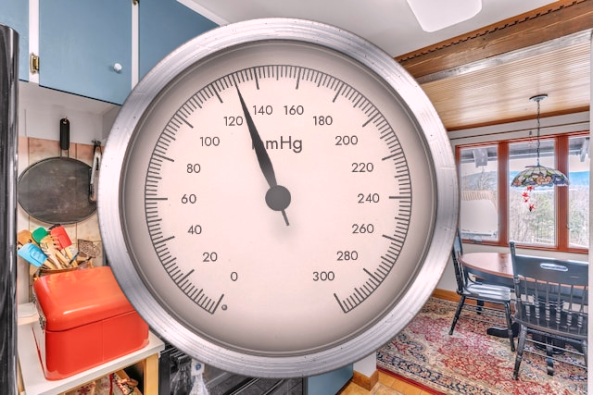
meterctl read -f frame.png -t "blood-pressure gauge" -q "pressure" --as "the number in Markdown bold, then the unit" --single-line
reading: **130** mmHg
